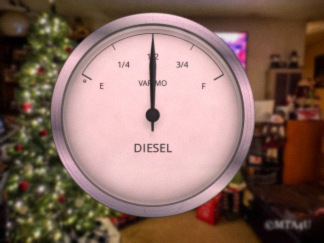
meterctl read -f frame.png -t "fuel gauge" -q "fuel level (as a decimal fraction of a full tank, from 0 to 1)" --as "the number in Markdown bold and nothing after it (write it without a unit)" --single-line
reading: **0.5**
